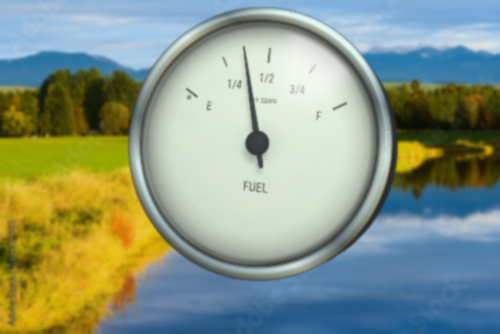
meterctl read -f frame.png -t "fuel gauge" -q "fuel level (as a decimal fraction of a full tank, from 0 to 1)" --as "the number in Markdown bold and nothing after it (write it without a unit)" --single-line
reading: **0.375**
